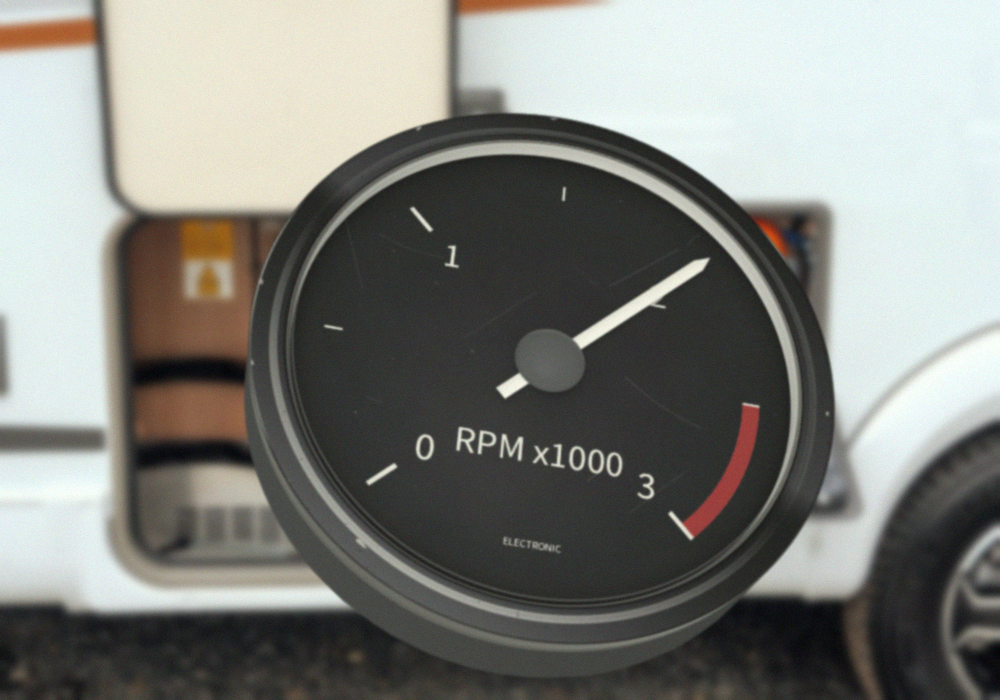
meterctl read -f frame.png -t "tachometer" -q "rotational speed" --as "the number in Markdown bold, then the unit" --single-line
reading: **2000** rpm
